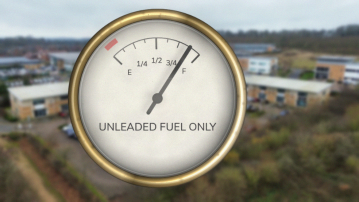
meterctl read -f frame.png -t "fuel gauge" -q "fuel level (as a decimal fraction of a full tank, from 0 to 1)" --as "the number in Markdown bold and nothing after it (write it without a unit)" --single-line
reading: **0.875**
